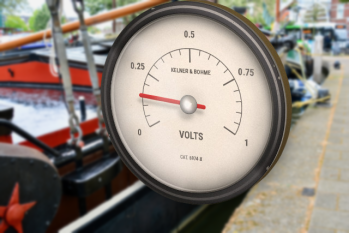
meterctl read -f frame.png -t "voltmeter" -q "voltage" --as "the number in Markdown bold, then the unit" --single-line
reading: **0.15** V
